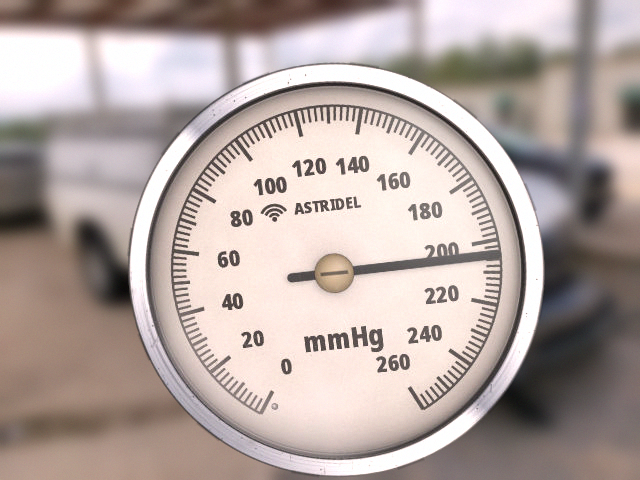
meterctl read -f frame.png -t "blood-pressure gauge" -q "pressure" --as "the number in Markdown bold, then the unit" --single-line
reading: **204** mmHg
